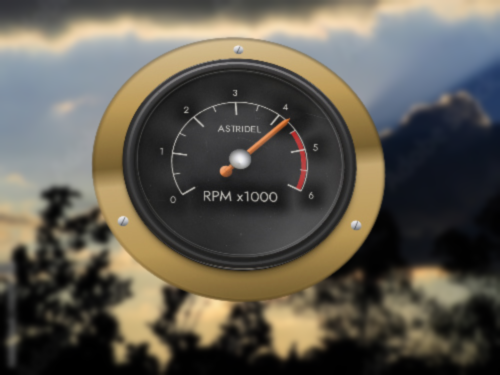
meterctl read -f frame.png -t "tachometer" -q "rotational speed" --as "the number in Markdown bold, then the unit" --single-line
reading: **4250** rpm
